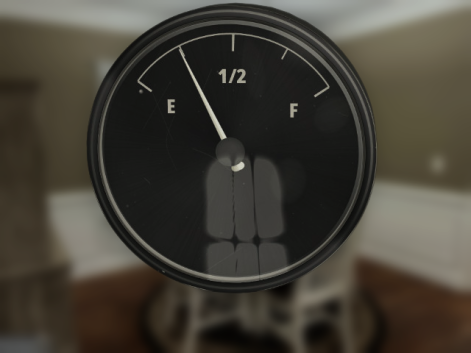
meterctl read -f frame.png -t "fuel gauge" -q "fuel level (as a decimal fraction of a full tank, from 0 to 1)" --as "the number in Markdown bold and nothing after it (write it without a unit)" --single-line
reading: **0.25**
